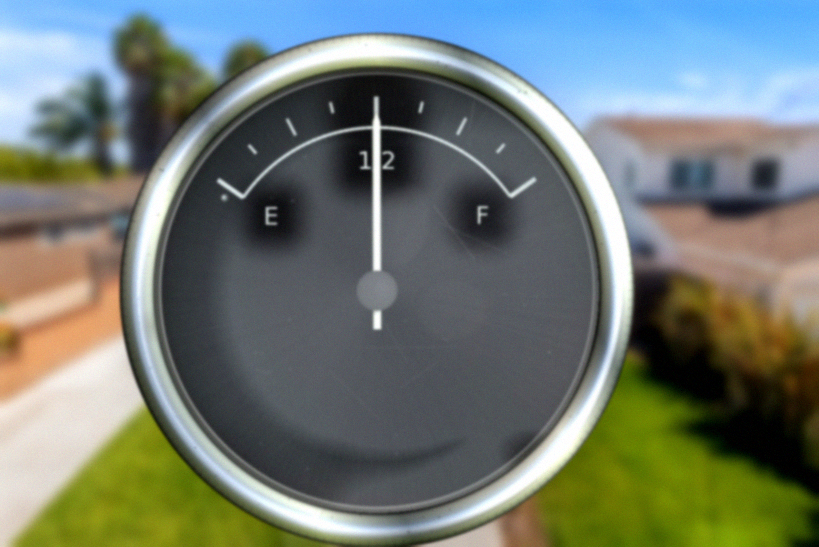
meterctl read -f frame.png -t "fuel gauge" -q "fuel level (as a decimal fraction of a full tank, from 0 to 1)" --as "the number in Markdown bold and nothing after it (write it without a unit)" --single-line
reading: **0.5**
